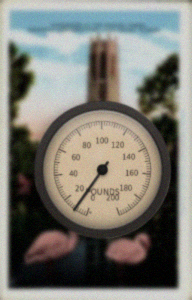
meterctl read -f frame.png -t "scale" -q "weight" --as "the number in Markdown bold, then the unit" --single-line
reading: **10** lb
